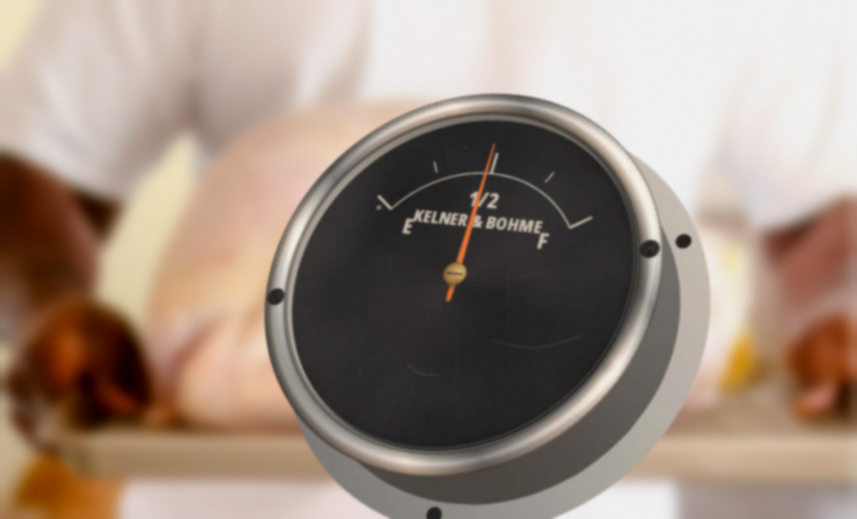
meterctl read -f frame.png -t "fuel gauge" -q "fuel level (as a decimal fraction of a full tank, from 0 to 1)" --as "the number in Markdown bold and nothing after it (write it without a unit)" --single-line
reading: **0.5**
